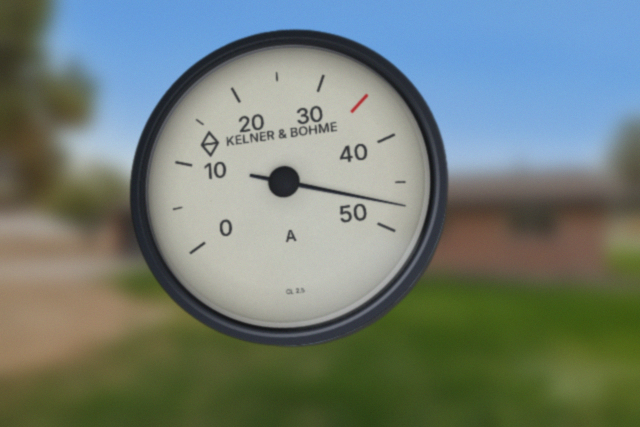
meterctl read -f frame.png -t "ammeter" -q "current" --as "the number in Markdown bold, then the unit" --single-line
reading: **47.5** A
